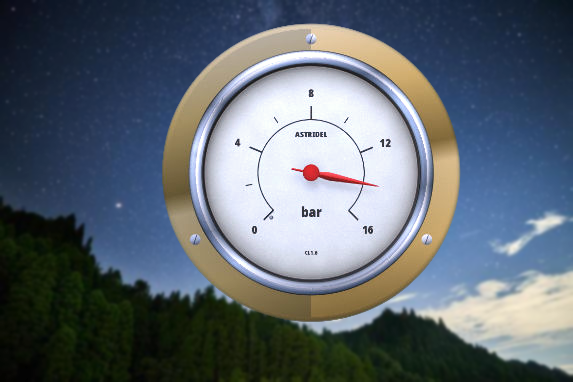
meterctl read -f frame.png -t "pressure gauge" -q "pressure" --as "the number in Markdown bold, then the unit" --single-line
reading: **14** bar
